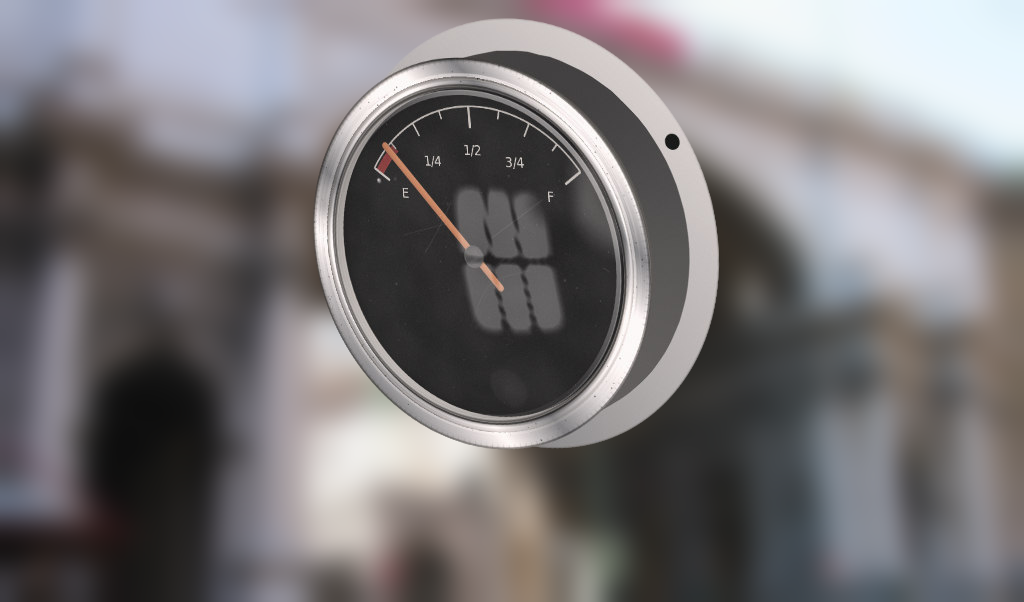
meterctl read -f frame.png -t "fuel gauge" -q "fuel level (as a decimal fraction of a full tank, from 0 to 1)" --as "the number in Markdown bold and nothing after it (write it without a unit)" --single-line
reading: **0.125**
